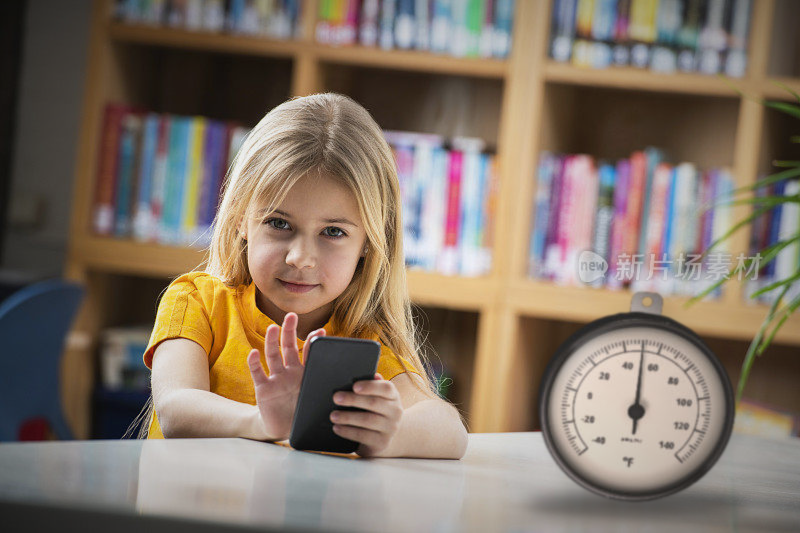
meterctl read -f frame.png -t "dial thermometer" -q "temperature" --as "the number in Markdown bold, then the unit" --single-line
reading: **50** °F
